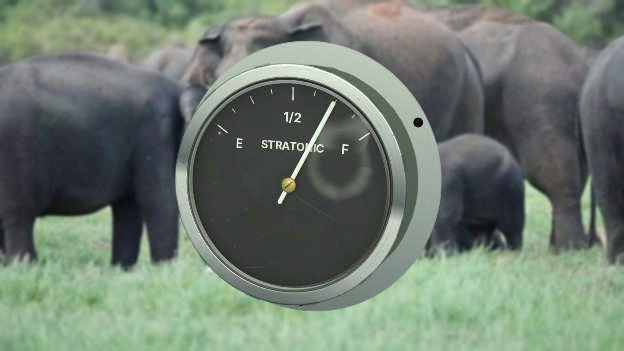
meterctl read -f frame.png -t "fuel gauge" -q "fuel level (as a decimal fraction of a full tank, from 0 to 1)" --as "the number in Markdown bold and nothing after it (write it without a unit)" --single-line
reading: **0.75**
